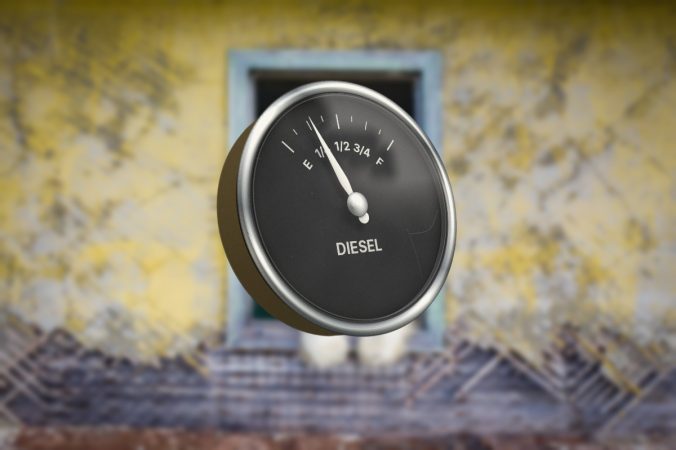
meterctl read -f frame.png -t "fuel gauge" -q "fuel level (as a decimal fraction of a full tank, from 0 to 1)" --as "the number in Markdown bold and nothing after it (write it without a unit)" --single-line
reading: **0.25**
